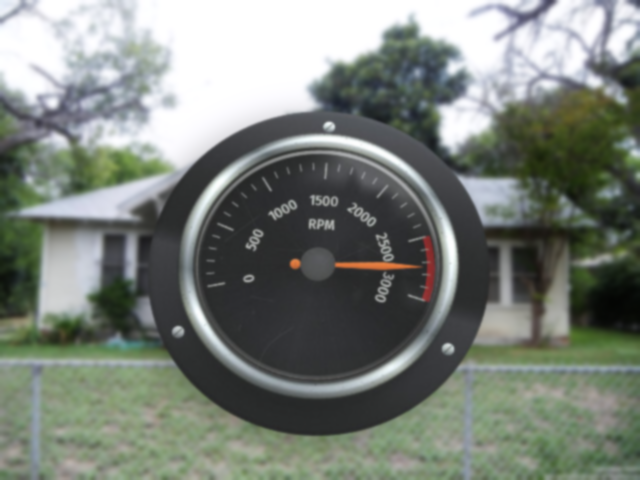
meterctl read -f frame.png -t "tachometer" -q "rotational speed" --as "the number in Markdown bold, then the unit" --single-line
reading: **2750** rpm
